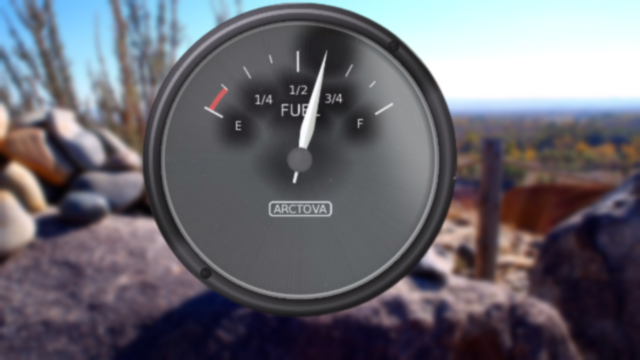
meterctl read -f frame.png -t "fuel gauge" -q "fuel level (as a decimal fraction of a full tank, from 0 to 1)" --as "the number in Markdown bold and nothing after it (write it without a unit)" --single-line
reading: **0.625**
